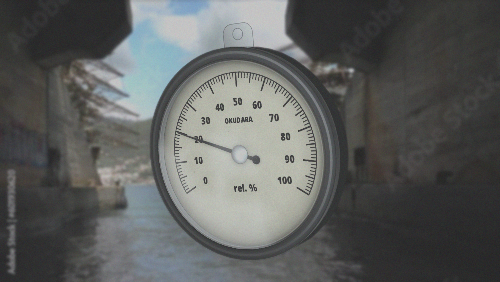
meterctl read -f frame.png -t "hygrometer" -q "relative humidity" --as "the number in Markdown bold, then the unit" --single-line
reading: **20** %
